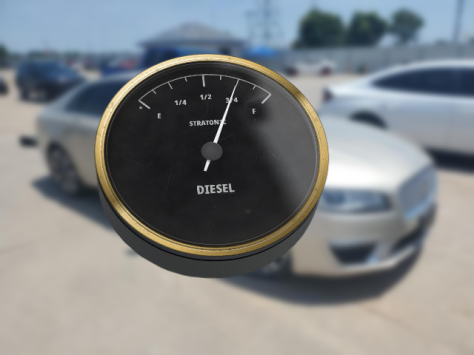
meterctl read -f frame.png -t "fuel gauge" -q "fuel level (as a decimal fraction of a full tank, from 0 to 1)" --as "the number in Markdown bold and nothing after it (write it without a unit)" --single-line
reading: **0.75**
